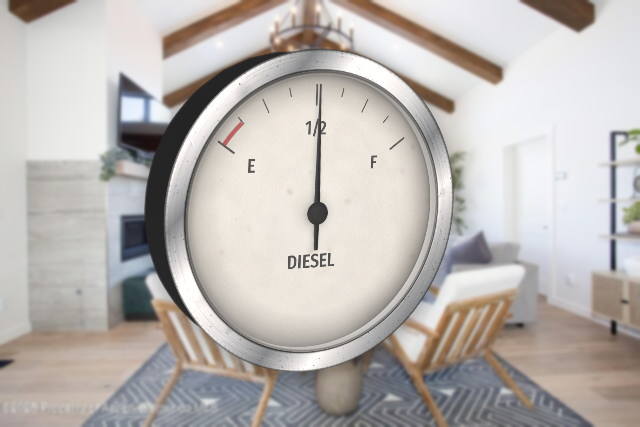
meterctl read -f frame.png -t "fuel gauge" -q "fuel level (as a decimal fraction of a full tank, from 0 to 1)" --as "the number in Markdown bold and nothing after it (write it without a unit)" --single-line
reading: **0.5**
